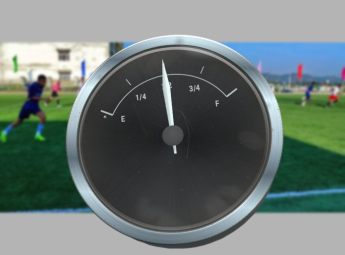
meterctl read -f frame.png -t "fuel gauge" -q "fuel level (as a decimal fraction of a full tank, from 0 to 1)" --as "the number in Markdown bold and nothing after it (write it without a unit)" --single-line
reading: **0.5**
